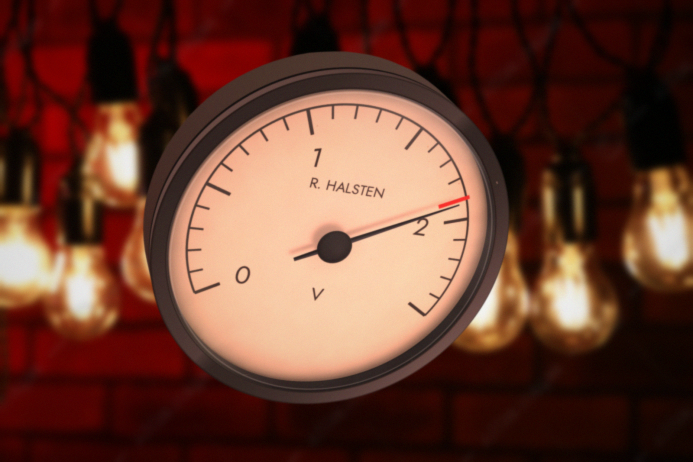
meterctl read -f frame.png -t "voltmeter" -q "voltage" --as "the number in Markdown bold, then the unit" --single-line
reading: **1.9** V
